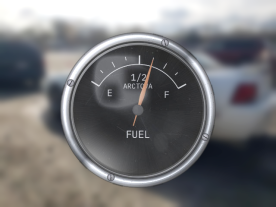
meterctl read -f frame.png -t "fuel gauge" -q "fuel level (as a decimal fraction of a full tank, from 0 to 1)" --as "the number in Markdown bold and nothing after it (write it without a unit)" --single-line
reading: **0.625**
